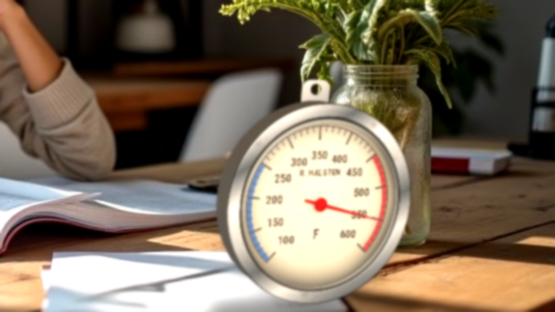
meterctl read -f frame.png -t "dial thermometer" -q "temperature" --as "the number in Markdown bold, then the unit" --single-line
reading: **550** °F
